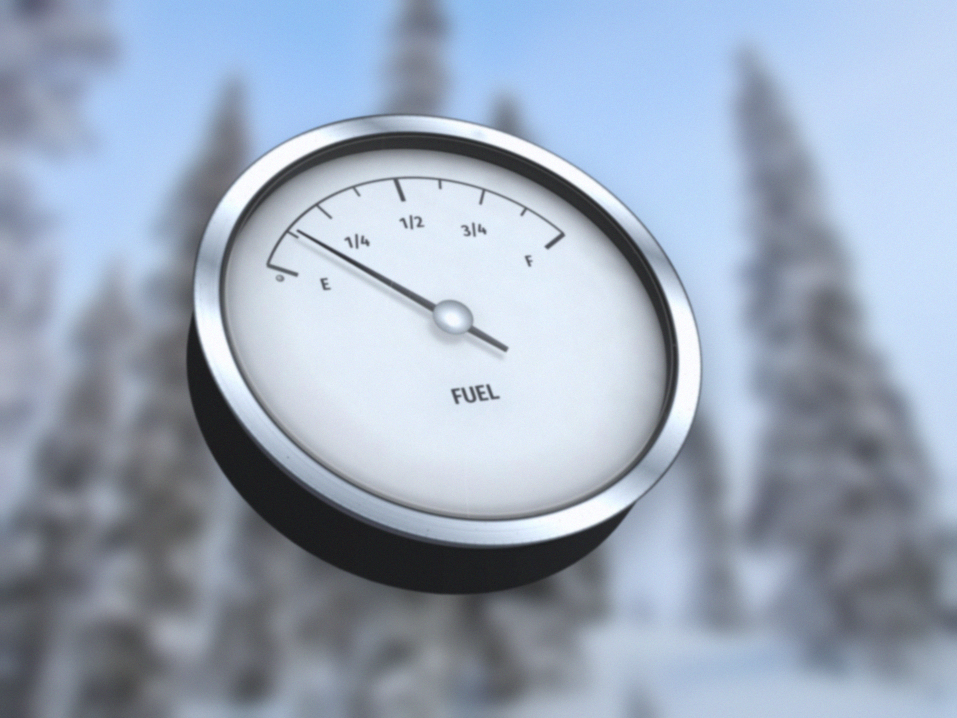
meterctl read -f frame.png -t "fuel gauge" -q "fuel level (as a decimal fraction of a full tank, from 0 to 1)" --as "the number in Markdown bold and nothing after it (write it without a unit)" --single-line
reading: **0.125**
